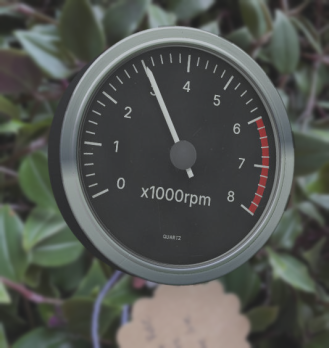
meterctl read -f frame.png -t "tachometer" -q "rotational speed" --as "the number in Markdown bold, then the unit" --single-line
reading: **3000** rpm
